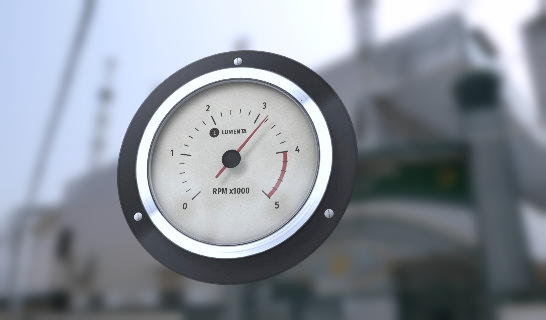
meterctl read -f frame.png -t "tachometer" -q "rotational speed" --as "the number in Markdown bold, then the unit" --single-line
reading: **3200** rpm
